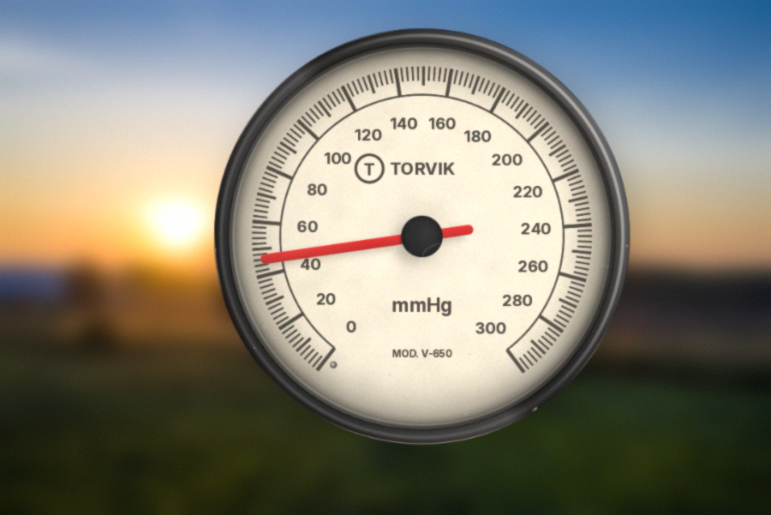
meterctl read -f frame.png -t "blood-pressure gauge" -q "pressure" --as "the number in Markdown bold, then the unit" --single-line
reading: **46** mmHg
